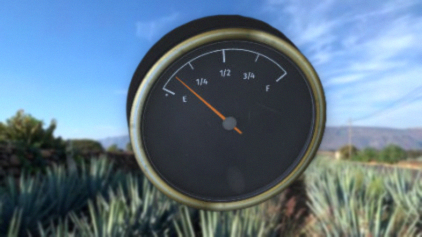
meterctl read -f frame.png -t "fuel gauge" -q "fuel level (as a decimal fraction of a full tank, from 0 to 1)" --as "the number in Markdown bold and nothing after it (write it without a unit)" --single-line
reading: **0.125**
